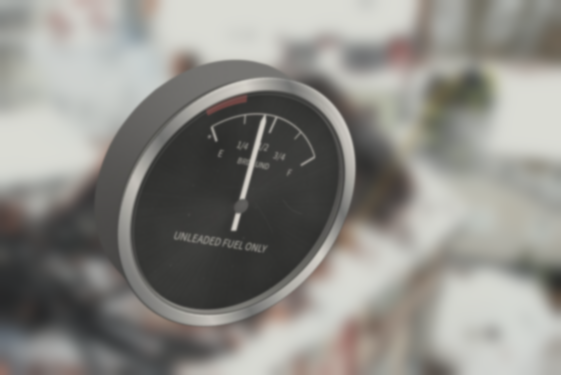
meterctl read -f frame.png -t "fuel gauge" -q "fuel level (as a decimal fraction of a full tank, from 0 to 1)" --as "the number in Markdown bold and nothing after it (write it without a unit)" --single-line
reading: **0.375**
